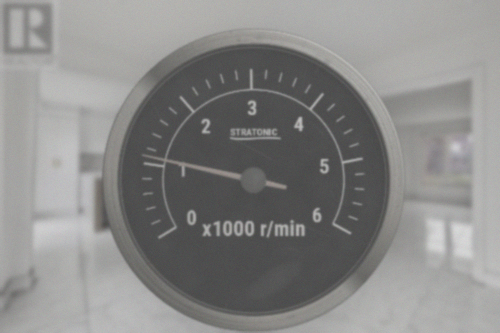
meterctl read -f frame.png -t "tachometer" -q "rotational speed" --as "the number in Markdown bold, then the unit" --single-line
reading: **1100** rpm
